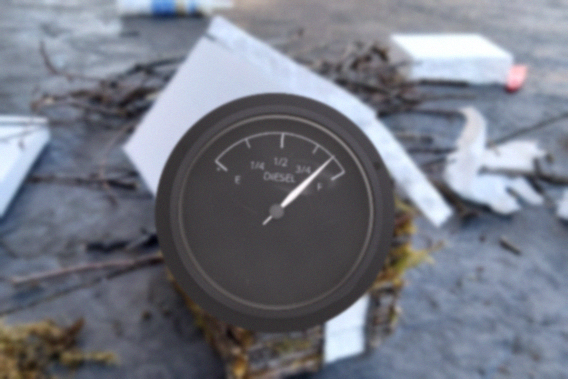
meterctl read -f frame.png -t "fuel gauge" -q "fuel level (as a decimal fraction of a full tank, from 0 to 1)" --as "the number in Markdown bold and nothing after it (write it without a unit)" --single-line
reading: **0.875**
